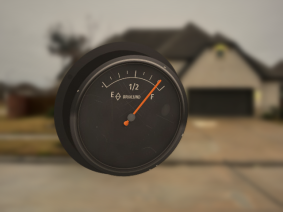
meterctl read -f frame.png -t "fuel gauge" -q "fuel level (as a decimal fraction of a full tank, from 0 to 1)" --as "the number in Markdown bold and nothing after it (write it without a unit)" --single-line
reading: **0.875**
